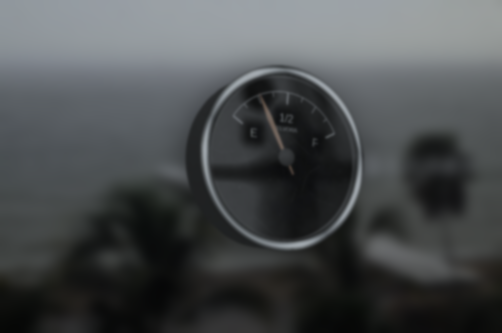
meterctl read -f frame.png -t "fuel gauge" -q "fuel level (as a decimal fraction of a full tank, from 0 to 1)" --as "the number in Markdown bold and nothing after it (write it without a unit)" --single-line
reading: **0.25**
